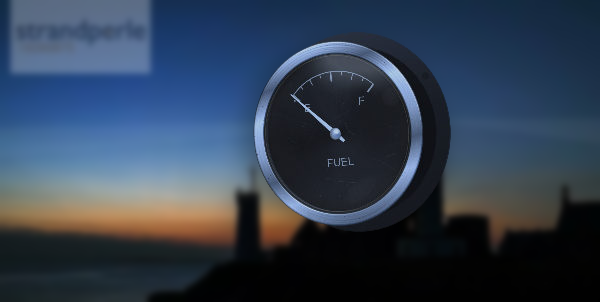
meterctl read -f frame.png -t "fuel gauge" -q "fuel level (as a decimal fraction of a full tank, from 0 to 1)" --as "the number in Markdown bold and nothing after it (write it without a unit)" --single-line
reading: **0**
